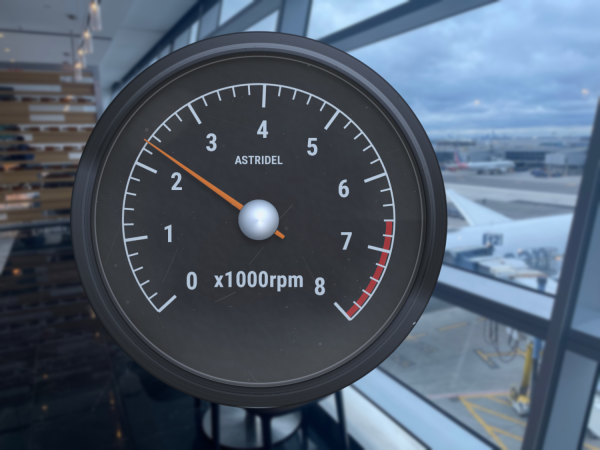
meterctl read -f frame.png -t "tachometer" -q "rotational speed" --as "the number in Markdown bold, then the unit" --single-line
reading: **2300** rpm
